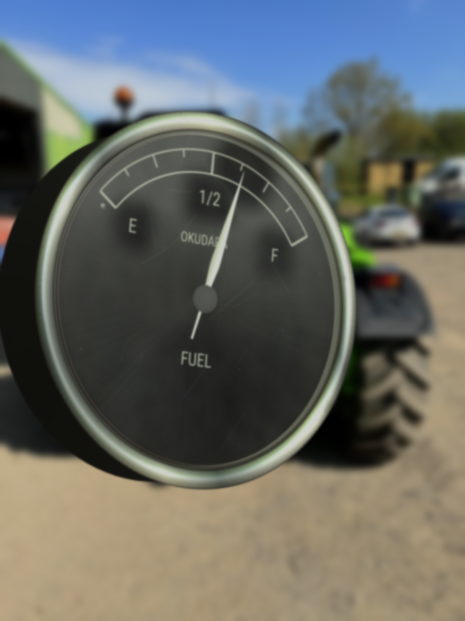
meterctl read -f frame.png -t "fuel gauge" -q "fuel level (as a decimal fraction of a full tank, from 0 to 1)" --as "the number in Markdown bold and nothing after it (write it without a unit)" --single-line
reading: **0.625**
